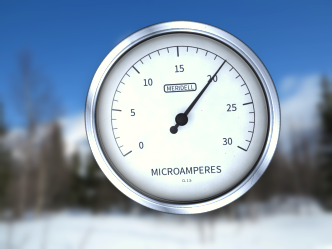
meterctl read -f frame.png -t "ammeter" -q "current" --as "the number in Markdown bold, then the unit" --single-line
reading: **20** µA
